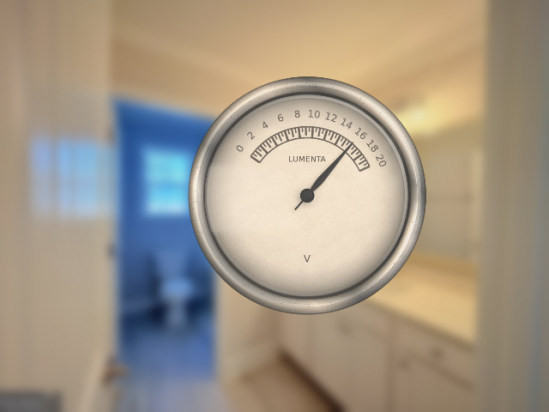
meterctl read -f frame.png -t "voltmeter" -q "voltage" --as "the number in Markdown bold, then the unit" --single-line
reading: **16** V
